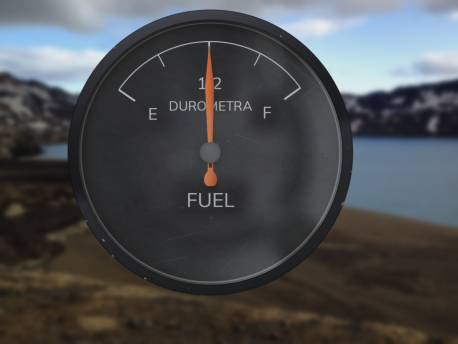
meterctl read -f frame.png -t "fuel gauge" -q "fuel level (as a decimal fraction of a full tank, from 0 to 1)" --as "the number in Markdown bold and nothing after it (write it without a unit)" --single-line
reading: **0.5**
